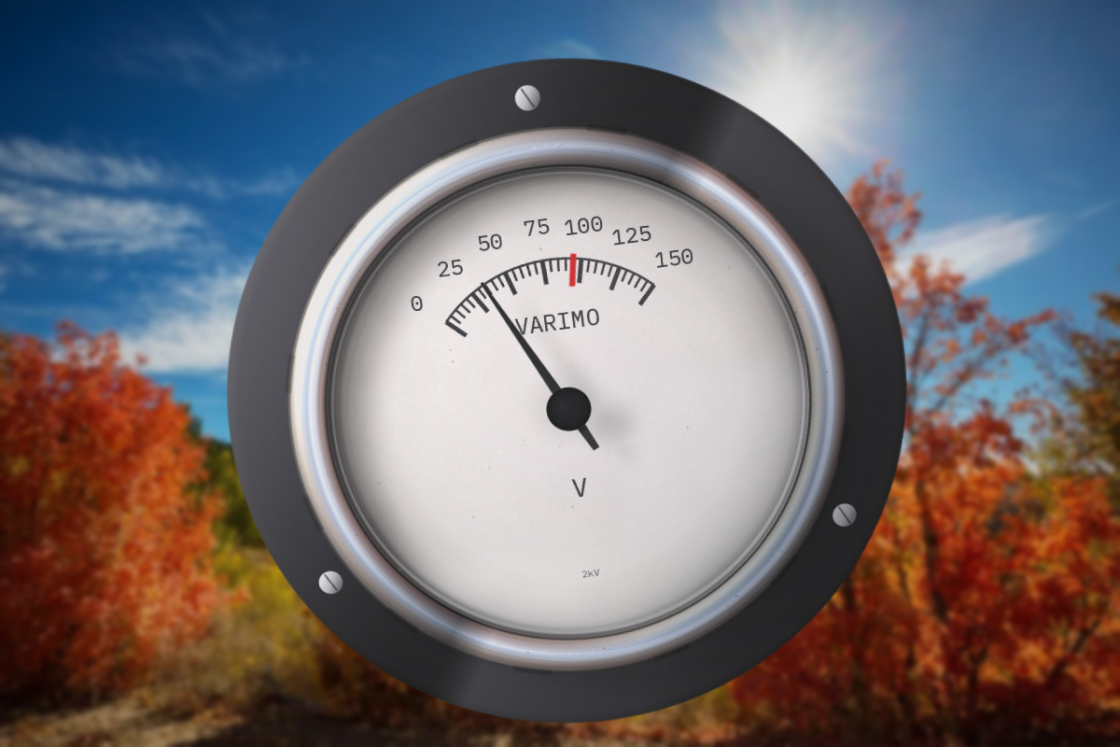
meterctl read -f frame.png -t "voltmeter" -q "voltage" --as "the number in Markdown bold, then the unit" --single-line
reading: **35** V
